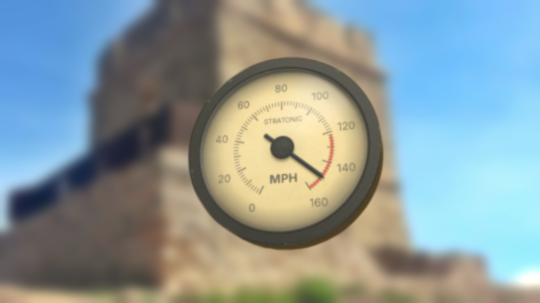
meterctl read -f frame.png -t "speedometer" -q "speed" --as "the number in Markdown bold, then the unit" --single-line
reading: **150** mph
